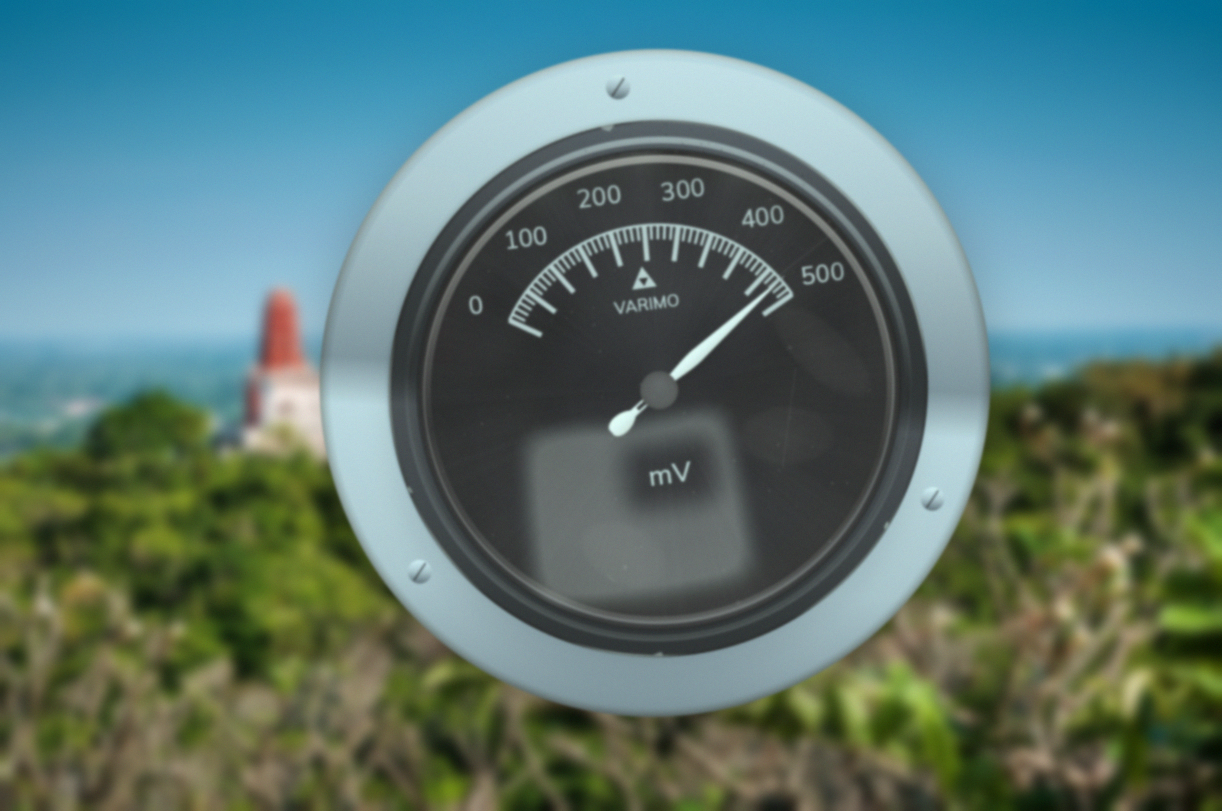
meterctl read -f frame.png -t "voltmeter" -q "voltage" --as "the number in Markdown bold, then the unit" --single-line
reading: **470** mV
